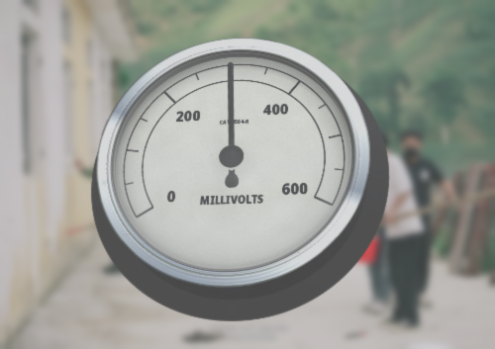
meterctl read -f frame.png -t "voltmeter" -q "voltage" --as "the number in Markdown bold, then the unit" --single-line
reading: **300** mV
